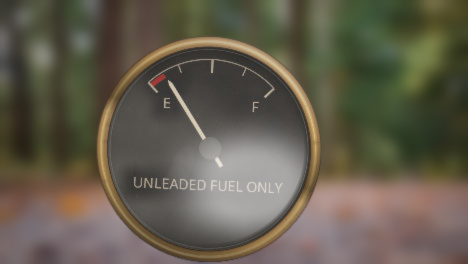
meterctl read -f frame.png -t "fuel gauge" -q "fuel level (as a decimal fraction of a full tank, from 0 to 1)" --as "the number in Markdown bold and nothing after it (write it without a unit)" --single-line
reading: **0.125**
